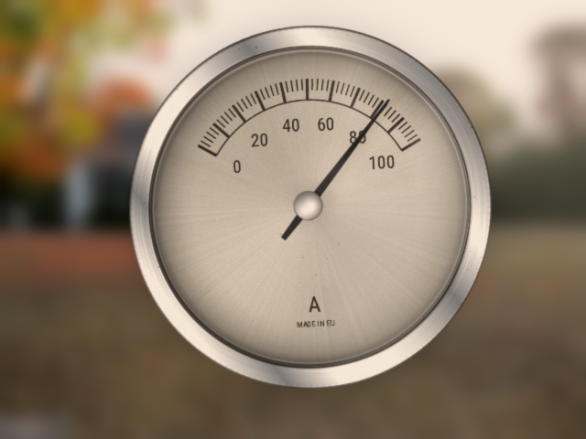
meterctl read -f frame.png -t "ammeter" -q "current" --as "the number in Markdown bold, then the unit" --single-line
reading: **82** A
